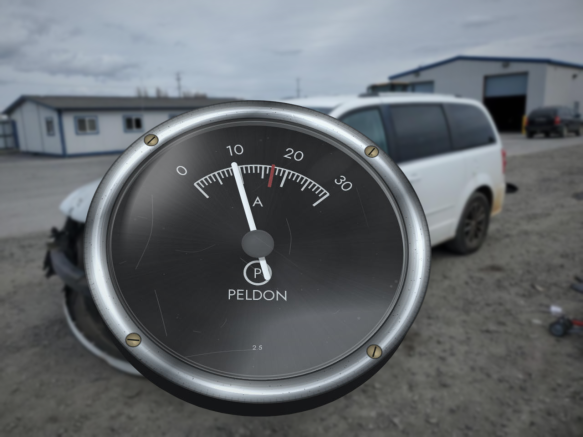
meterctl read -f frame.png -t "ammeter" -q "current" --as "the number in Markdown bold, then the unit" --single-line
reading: **9** A
